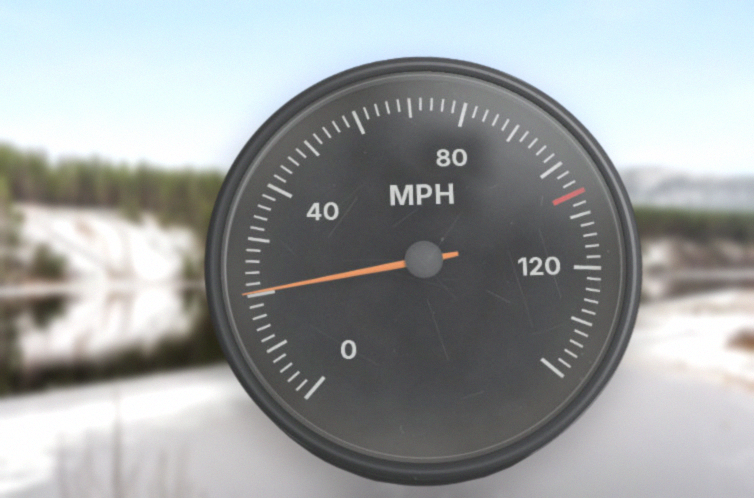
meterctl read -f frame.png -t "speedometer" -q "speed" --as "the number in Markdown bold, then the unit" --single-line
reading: **20** mph
